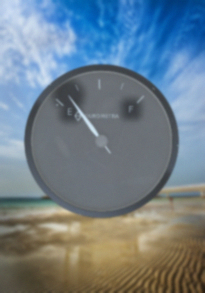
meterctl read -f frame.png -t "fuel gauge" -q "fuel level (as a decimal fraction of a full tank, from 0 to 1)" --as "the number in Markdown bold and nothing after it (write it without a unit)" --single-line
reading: **0.125**
